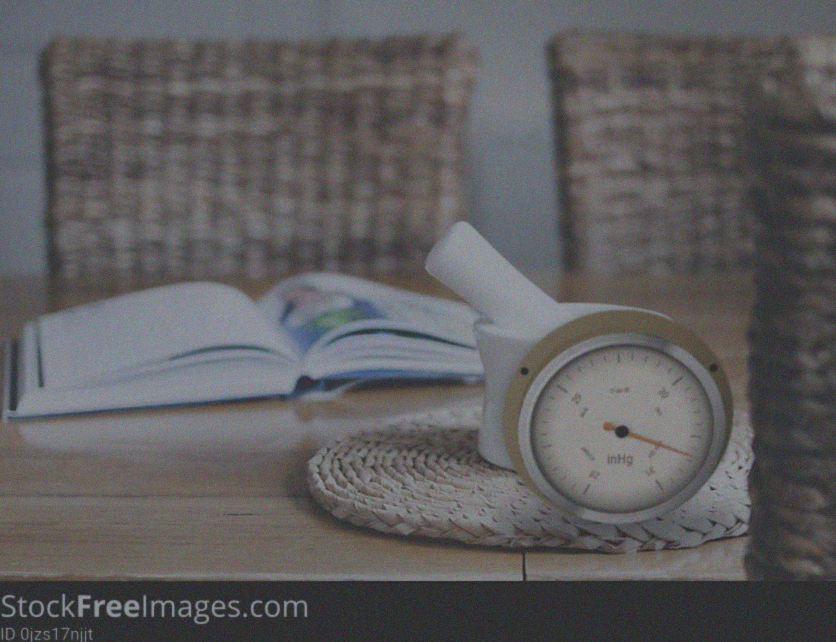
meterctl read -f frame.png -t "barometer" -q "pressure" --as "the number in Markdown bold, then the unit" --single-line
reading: **30.65** inHg
